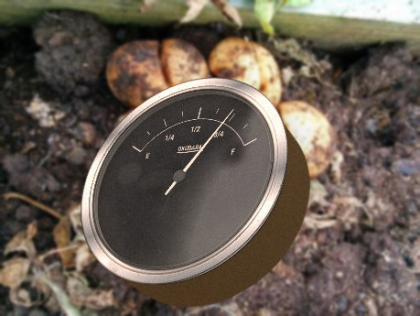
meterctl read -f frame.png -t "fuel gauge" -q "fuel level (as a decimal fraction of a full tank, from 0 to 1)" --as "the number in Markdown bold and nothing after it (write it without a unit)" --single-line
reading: **0.75**
